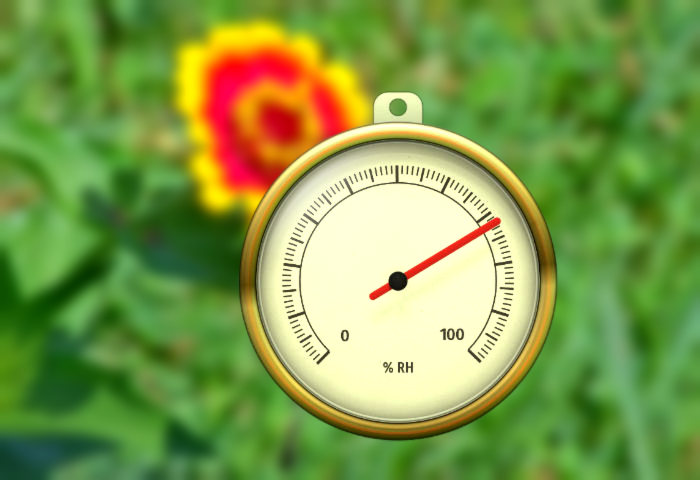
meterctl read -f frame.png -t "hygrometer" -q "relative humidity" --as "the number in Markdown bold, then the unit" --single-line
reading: **72** %
